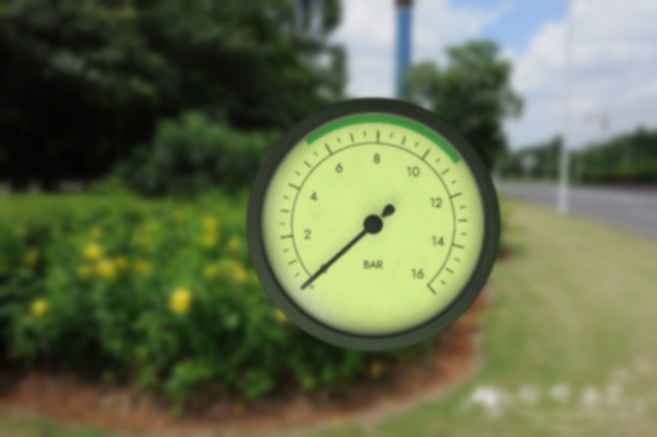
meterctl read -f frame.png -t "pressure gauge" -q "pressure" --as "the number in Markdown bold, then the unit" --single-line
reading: **0** bar
